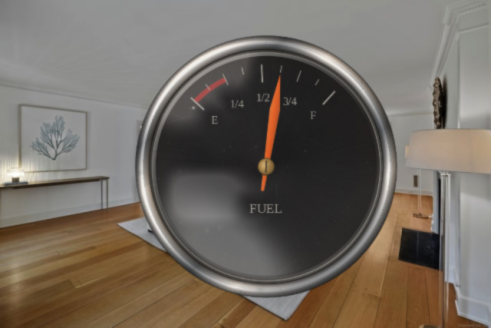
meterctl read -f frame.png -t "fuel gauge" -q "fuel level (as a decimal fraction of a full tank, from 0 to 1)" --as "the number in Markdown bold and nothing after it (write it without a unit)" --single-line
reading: **0.625**
